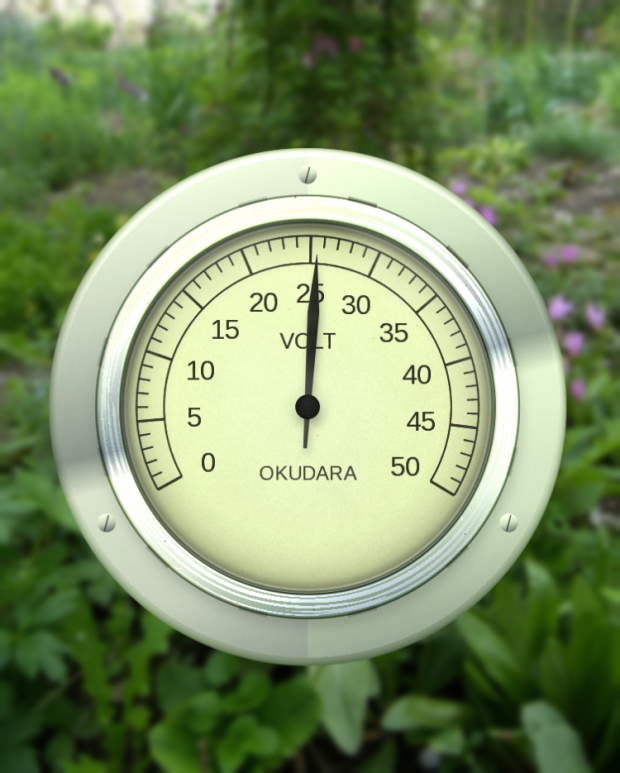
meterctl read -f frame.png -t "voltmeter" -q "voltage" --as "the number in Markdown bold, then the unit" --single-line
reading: **25.5** V
